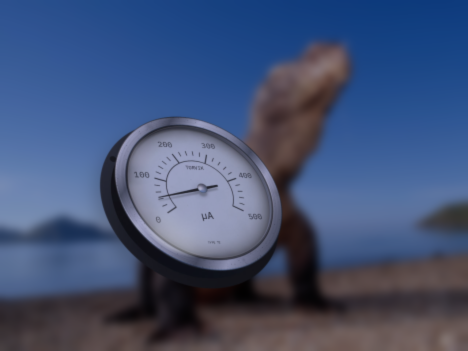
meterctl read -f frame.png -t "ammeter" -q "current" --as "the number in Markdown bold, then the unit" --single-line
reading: **40** µA
